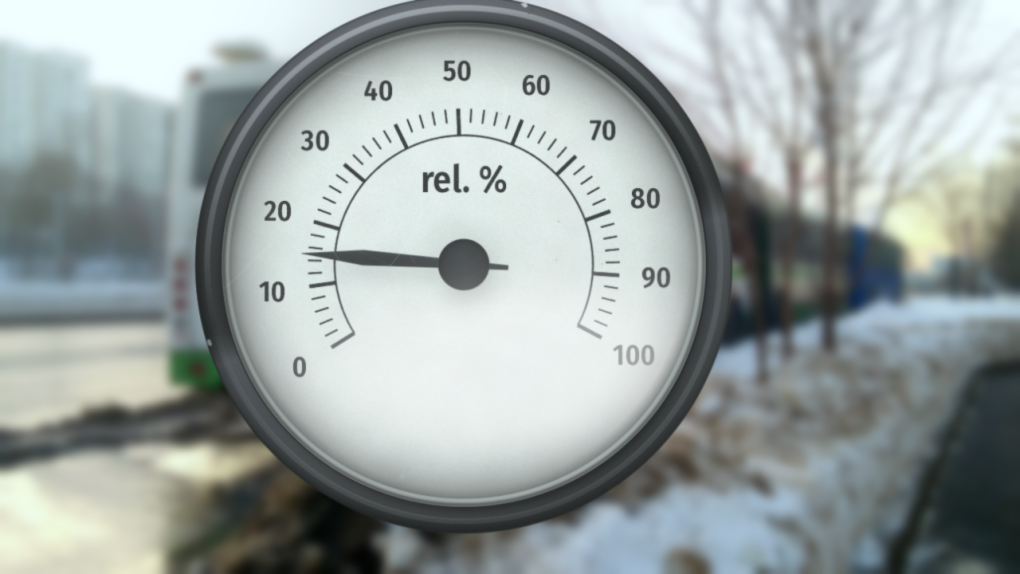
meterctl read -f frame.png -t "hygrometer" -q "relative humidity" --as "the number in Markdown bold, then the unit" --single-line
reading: **15** %
